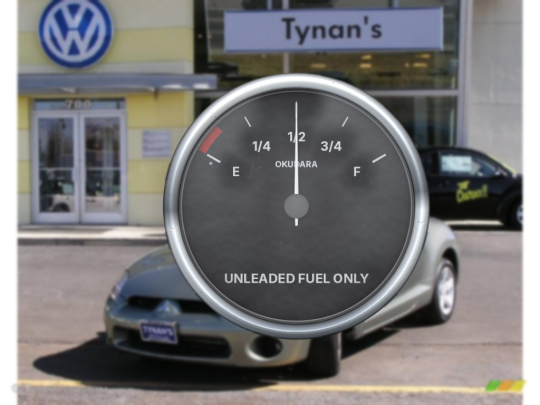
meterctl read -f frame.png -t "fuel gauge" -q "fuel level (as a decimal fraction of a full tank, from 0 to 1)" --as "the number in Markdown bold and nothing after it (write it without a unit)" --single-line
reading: **0.5**
